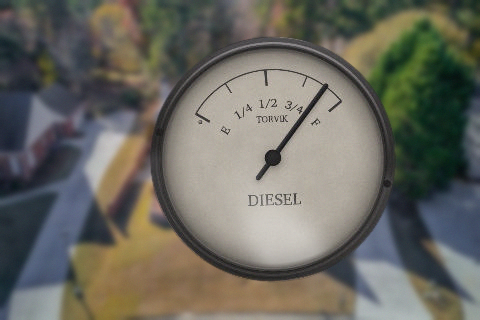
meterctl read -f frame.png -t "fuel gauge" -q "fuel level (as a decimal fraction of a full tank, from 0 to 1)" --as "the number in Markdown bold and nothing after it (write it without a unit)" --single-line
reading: **0.875**
